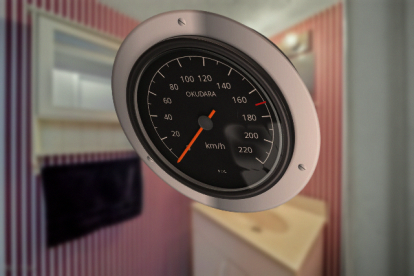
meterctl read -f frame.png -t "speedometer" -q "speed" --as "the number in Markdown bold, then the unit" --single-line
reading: **0** km/h
